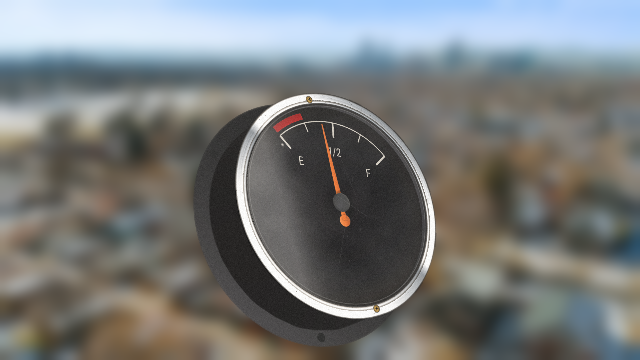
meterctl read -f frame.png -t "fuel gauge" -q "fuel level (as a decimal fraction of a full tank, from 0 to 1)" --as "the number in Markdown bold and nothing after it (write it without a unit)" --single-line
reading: **0.375**
